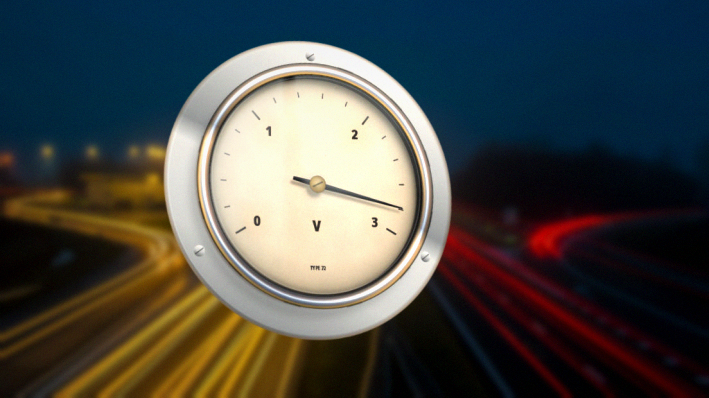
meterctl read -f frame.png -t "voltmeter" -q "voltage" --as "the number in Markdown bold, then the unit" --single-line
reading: **2.8** V
